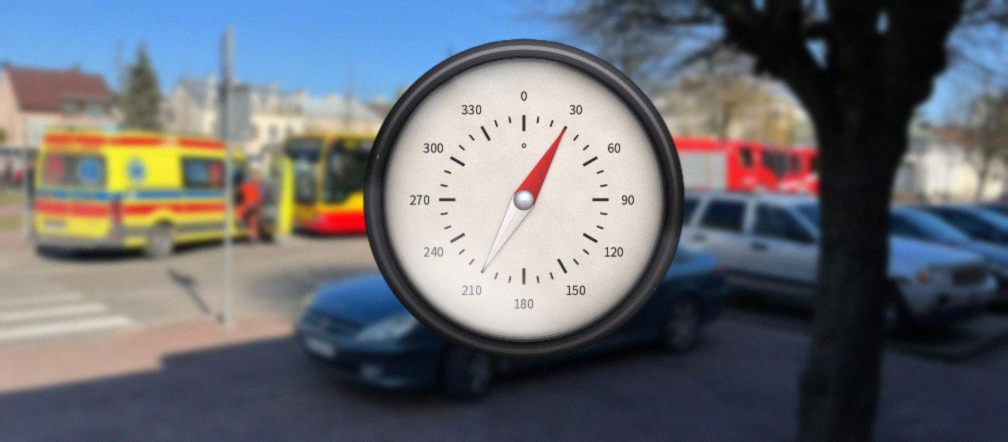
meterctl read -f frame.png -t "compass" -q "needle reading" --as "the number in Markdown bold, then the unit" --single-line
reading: **30** °
